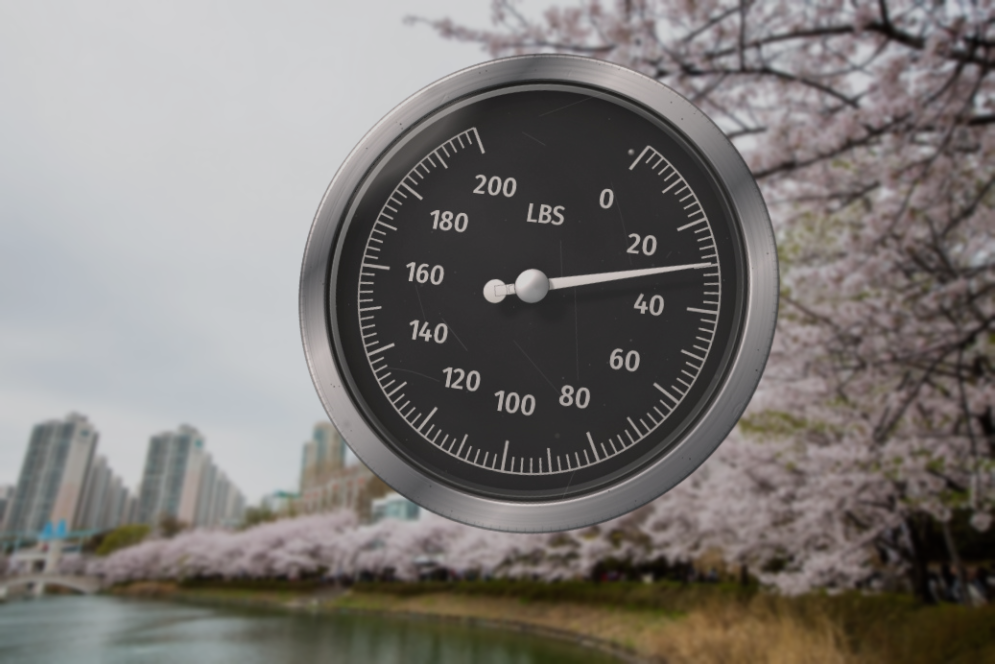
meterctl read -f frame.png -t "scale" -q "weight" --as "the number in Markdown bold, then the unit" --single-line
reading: **30** lb
